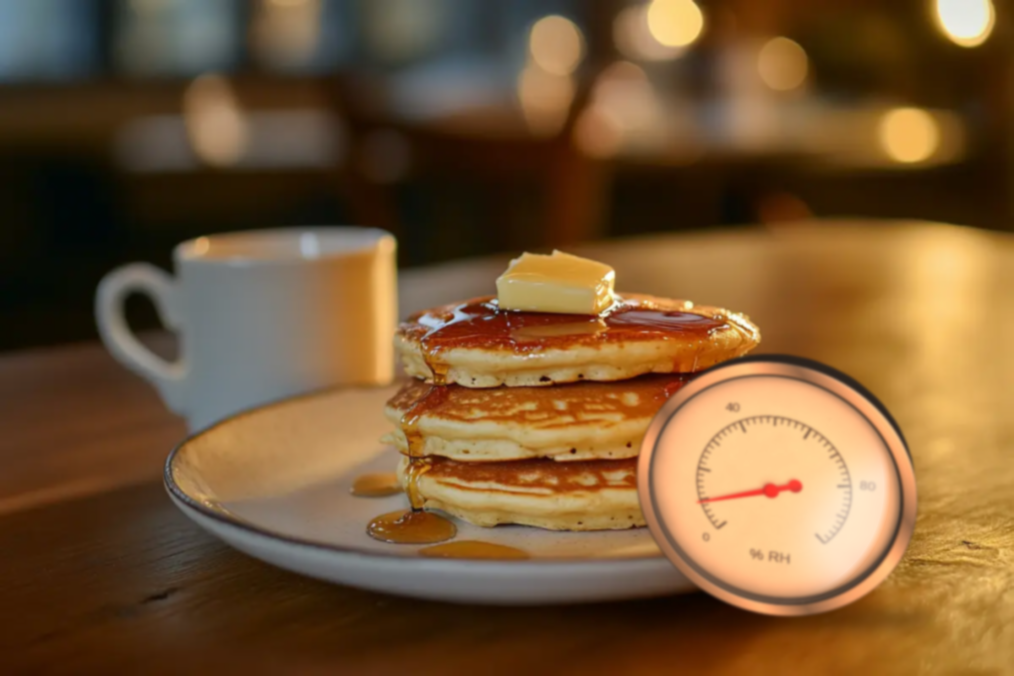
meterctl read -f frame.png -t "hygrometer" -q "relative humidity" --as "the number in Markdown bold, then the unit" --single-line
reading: **10** %
